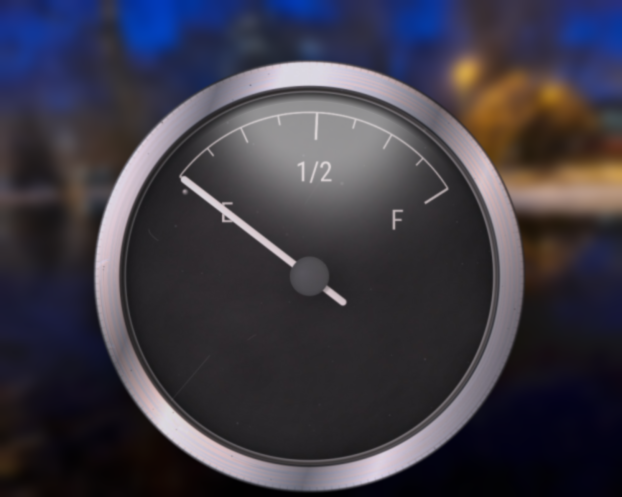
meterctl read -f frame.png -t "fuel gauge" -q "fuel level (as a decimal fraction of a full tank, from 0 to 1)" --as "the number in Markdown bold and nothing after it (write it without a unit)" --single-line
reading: **0**
